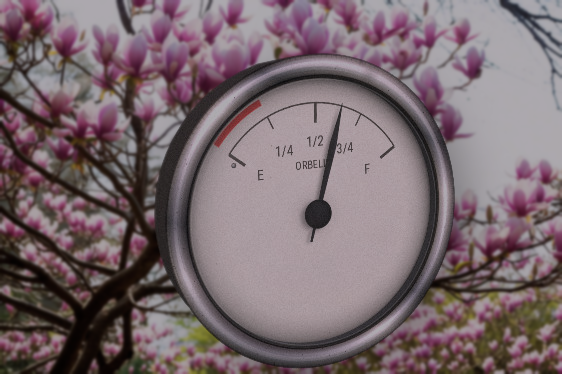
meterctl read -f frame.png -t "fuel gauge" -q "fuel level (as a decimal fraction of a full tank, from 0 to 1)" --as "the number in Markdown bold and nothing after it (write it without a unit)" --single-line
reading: **0.625**
